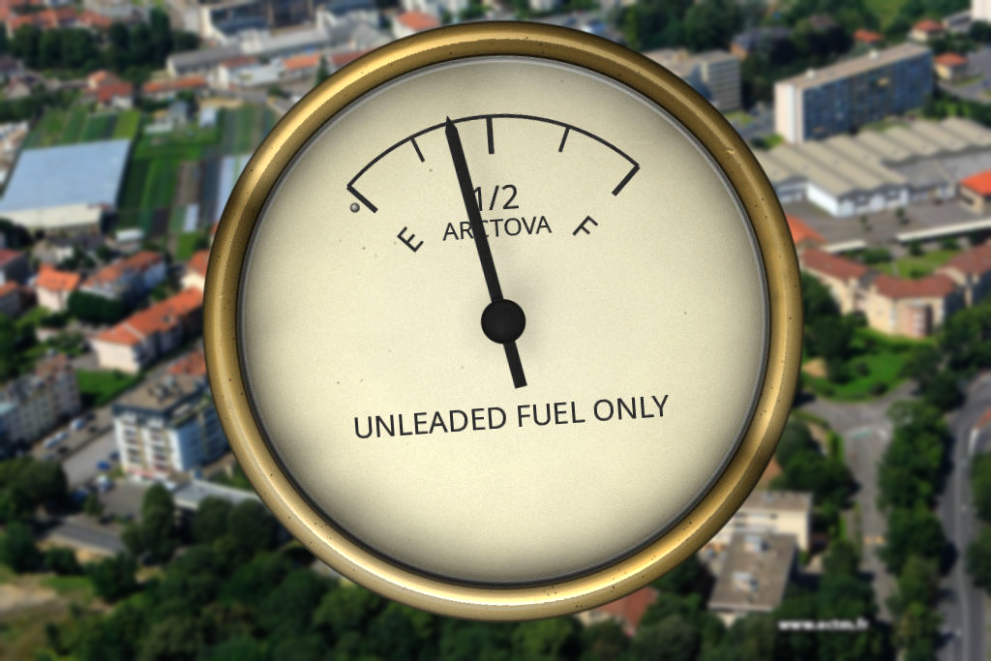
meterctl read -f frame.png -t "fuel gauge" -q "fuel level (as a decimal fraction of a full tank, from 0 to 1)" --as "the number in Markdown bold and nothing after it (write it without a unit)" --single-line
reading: **0.375**
